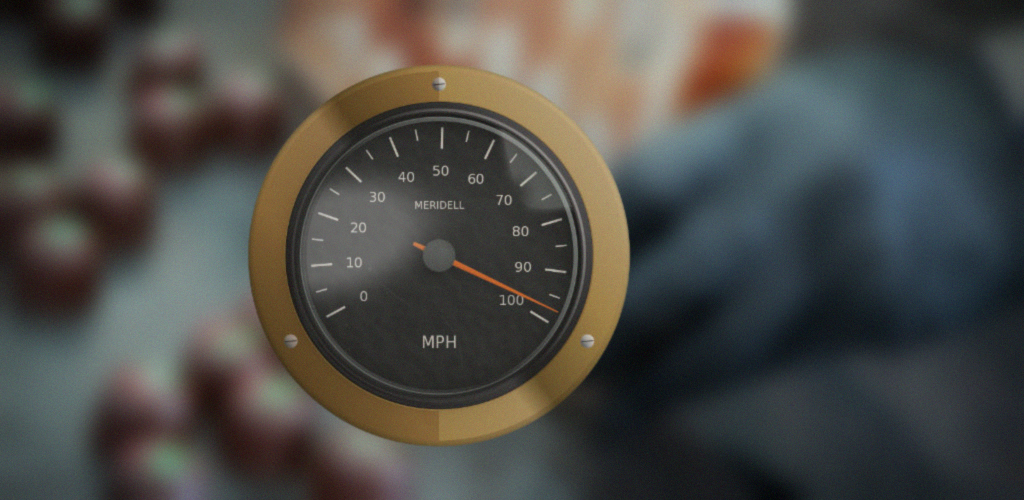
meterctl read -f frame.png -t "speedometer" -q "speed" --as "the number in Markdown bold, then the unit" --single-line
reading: **97.5** mph
